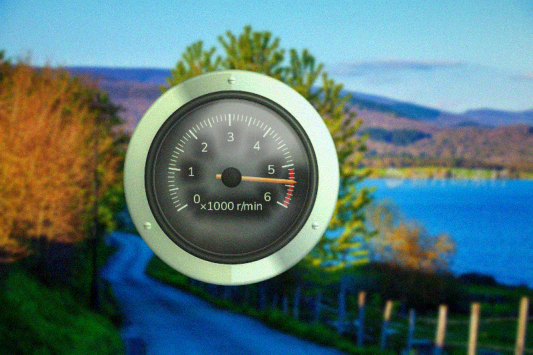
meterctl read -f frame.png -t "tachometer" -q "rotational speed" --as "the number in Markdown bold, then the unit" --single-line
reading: **5400** rpm
